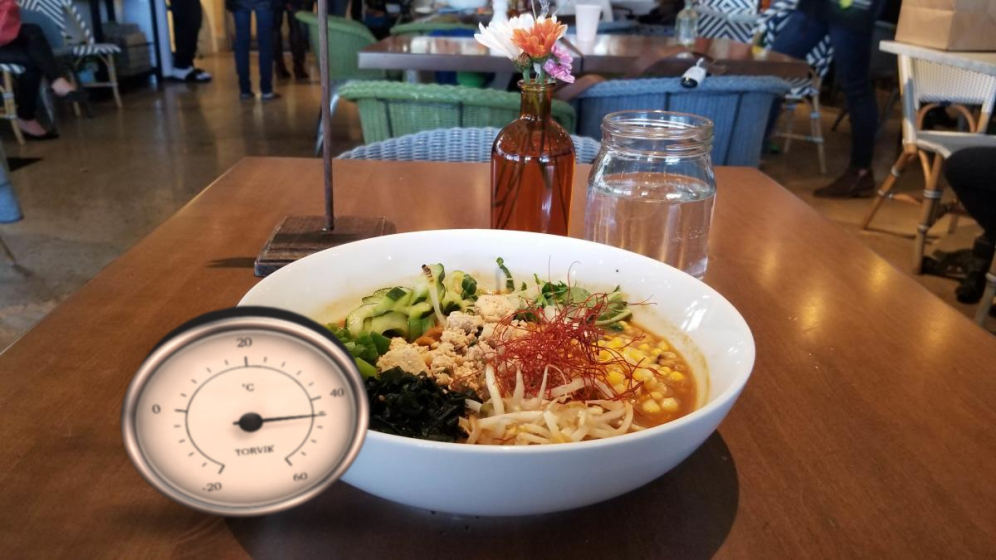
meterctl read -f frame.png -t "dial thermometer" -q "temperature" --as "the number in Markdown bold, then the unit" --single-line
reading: **44** °C
